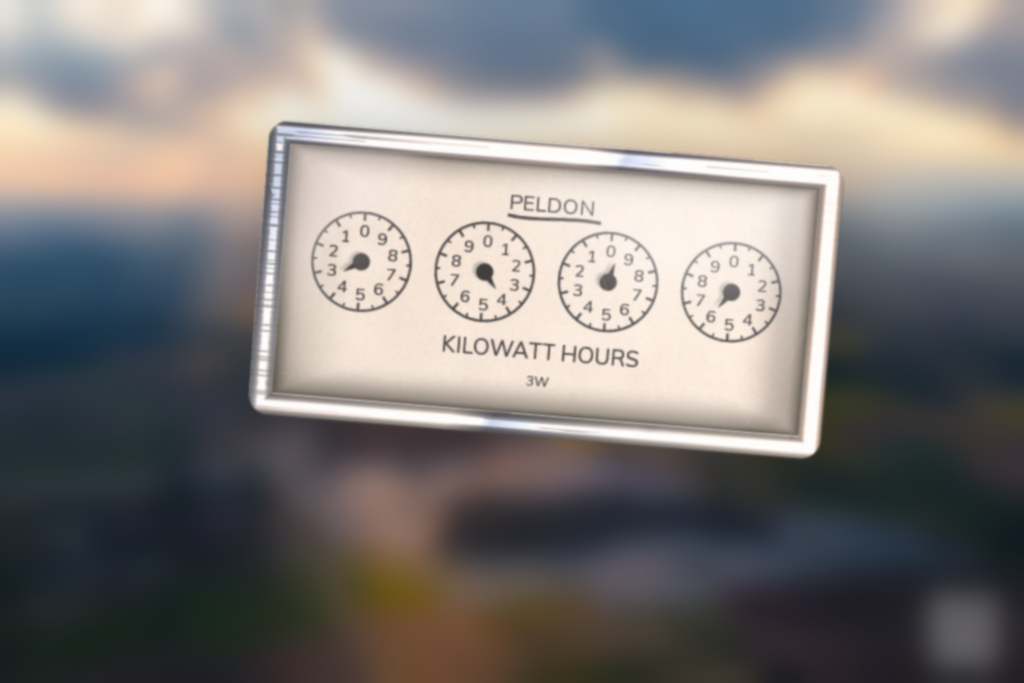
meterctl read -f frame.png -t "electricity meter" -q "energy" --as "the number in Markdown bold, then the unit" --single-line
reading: **3396** kWh
